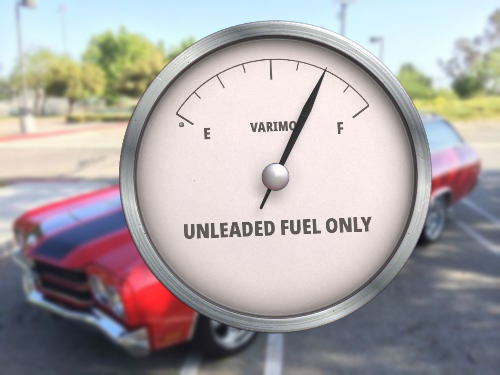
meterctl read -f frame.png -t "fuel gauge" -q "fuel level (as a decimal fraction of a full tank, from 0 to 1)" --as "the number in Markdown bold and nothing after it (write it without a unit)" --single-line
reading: **0.75**
